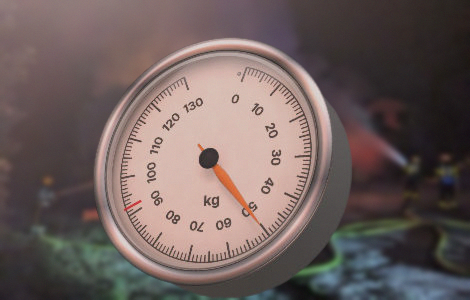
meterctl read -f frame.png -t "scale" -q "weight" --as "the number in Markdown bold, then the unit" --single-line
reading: **50** kg
